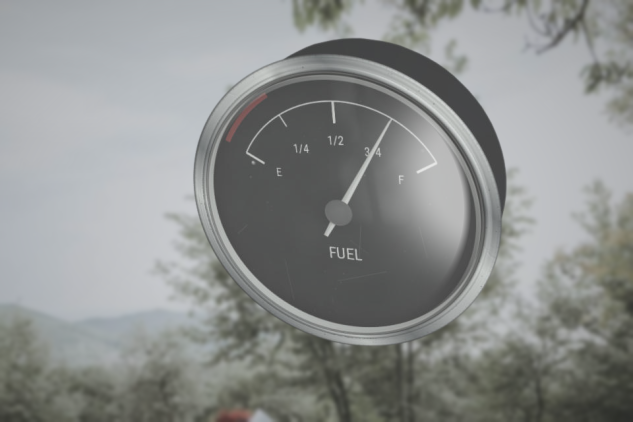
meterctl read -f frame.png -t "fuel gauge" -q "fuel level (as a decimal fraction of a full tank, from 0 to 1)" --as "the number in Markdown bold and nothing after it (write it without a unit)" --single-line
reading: **0.75**
